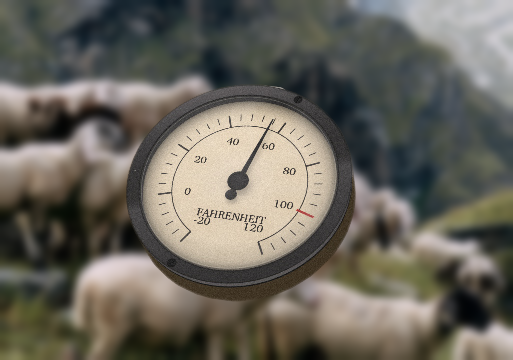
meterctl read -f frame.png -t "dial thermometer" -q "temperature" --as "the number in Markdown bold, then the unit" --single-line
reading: **56** °F
